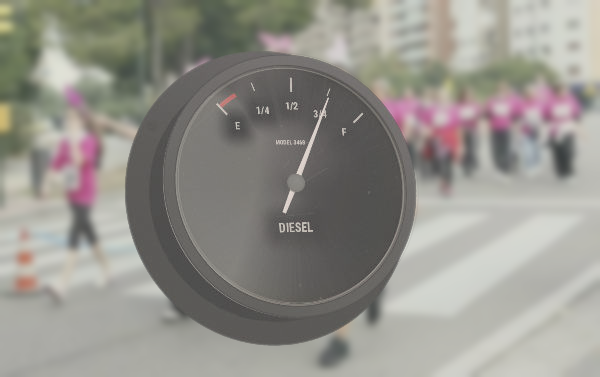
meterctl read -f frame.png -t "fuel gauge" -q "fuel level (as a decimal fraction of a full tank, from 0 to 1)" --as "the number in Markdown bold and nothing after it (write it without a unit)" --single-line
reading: **0.75**
